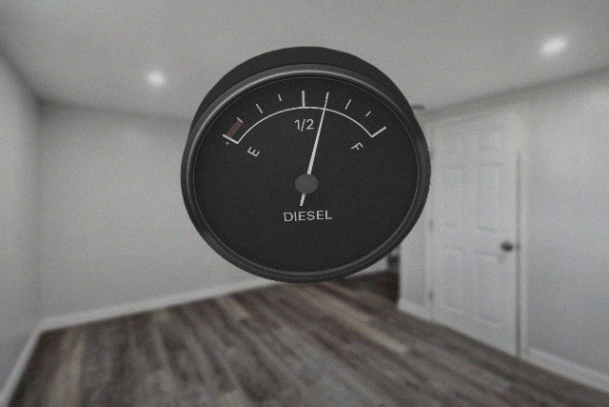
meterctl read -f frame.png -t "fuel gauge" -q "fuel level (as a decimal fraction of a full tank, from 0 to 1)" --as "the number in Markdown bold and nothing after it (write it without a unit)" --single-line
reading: **0.625**
